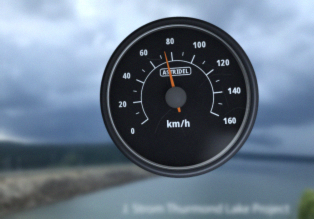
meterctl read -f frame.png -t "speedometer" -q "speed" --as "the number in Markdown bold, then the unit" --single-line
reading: **75** km/h
